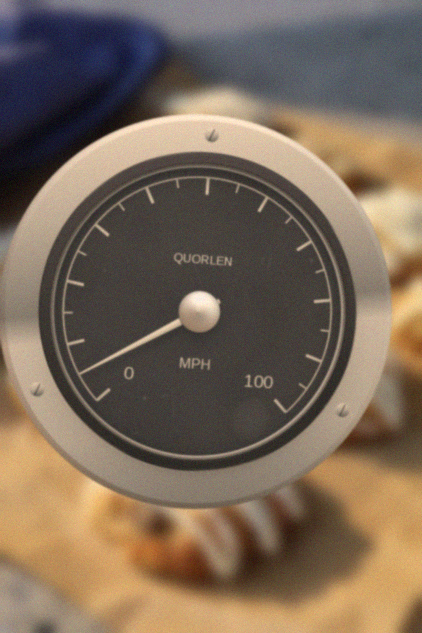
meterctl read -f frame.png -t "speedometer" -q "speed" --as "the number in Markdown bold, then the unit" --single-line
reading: **5** mph
